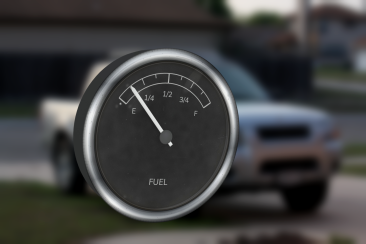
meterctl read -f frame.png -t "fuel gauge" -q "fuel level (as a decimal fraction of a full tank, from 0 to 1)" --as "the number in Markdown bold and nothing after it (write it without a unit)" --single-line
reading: **0.125**
